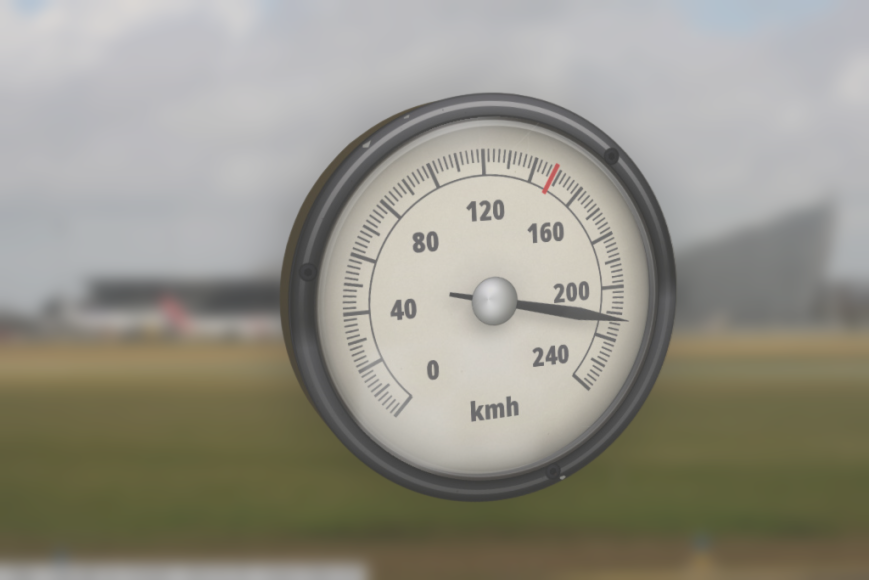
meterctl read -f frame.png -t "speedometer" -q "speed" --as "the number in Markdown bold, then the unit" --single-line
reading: **212** km/h
